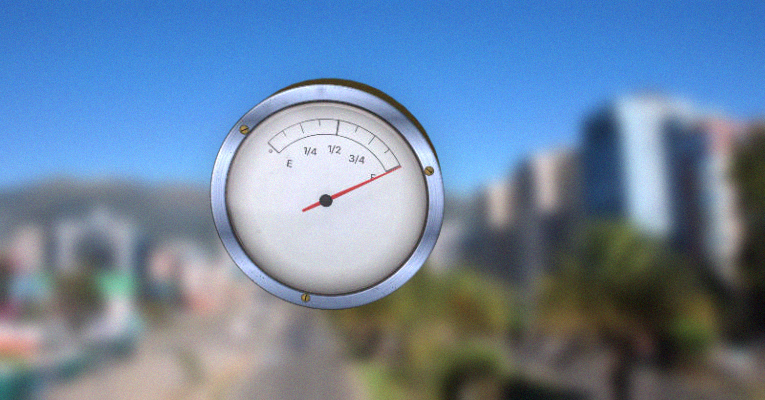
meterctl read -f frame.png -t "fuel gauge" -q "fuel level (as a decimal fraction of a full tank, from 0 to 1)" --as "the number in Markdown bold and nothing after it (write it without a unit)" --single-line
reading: **1**
